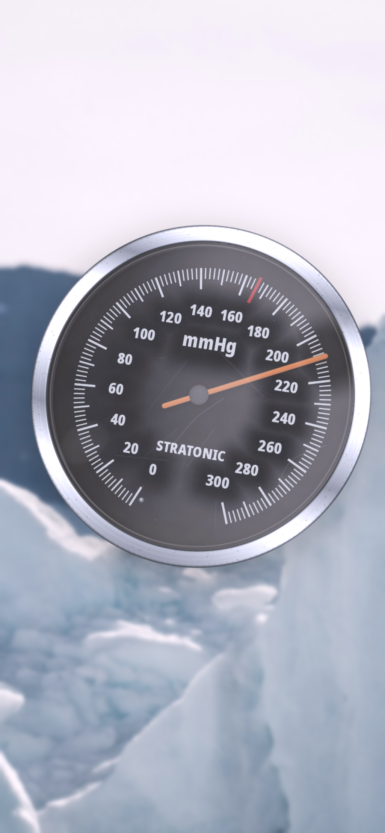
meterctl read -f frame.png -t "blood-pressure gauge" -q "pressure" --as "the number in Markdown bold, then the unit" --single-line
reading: **210** mmHg
